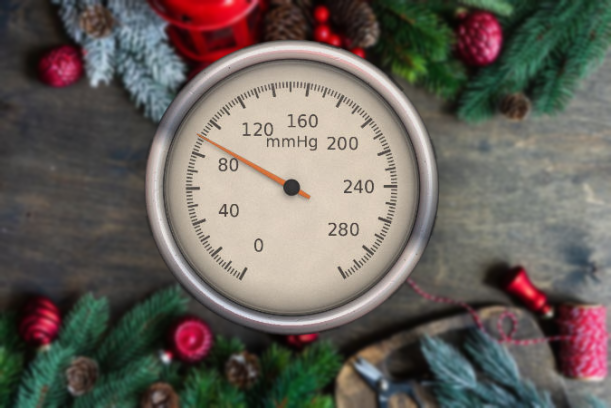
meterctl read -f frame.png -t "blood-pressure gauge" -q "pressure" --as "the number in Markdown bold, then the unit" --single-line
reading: **90** mmHg
